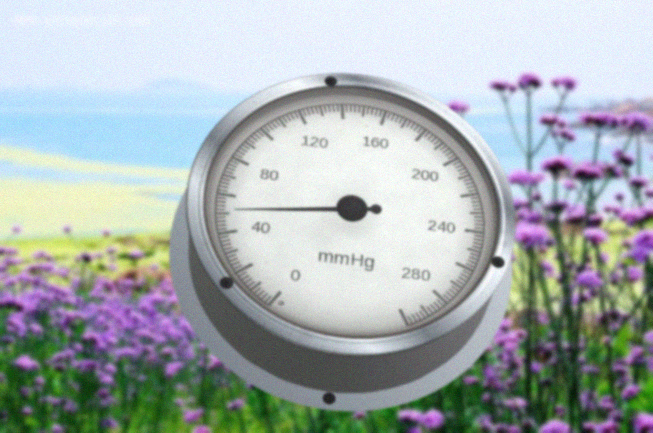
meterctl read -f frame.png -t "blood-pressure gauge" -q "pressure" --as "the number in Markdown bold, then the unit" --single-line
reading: **50** mmHg
